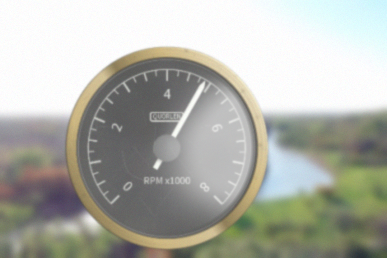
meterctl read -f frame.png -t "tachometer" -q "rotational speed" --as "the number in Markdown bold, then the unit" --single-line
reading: **4875** rpm
